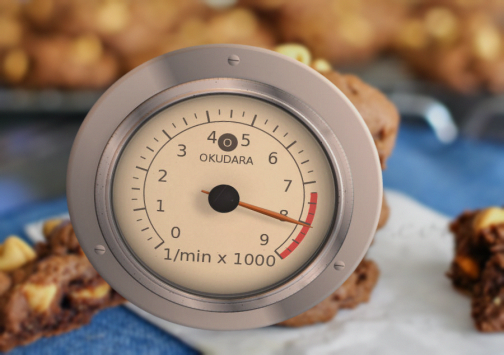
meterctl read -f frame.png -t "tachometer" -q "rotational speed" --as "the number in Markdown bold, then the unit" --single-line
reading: **8000** rpm
